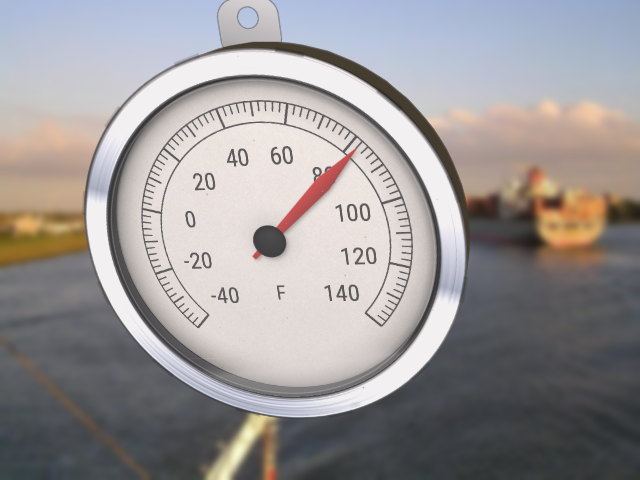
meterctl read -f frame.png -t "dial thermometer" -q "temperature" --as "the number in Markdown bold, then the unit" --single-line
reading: **82** °F
